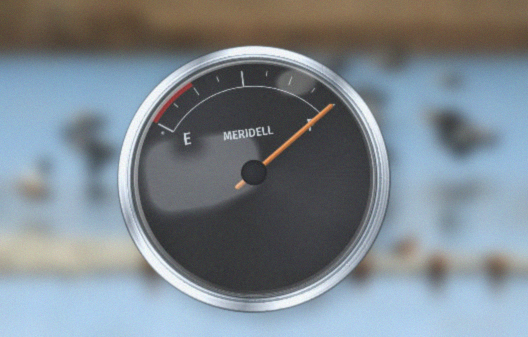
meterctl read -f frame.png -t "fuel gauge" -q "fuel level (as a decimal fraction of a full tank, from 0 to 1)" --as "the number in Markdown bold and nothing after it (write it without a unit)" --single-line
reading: **1**
